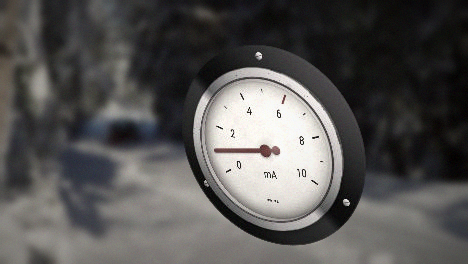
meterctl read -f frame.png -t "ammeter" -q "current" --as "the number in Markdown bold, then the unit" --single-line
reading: **1** mA
